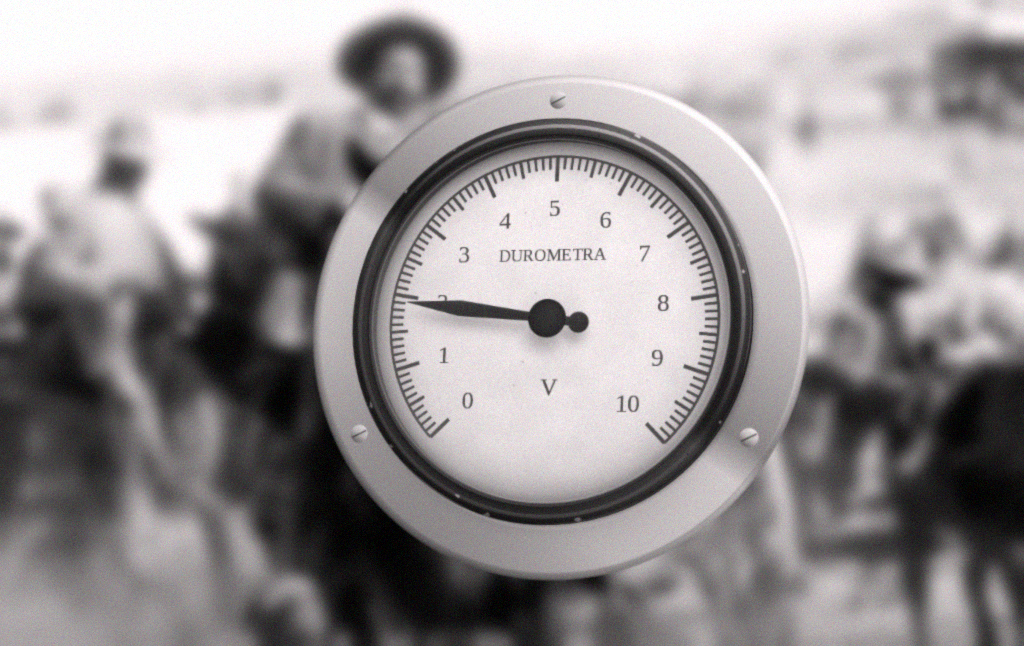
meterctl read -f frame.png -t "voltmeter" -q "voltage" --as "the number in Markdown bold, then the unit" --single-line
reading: **1.9** V
